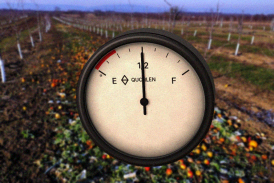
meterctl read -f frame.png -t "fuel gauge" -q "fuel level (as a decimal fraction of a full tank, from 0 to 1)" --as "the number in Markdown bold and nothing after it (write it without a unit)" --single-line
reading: **0.5**
